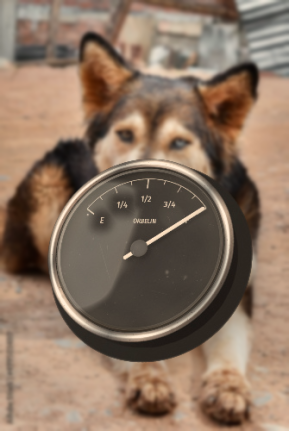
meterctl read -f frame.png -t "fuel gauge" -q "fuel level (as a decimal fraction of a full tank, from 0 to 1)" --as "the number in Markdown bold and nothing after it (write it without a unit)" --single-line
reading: **1**
